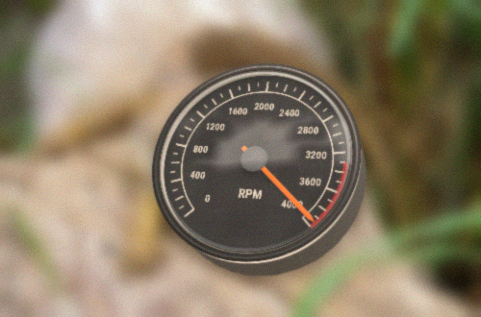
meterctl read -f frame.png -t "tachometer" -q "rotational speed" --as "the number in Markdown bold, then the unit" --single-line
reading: **3950** rpm
